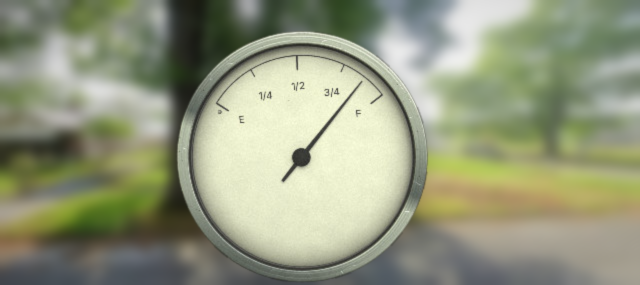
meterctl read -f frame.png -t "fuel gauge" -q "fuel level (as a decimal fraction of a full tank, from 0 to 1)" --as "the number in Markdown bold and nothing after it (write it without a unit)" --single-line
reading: **0.875**
